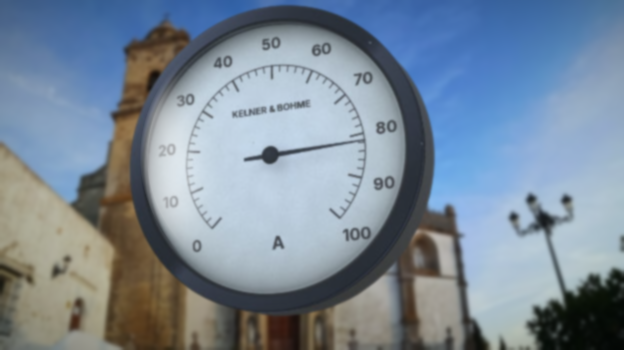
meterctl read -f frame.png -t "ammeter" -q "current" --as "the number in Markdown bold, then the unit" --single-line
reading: **82** A
